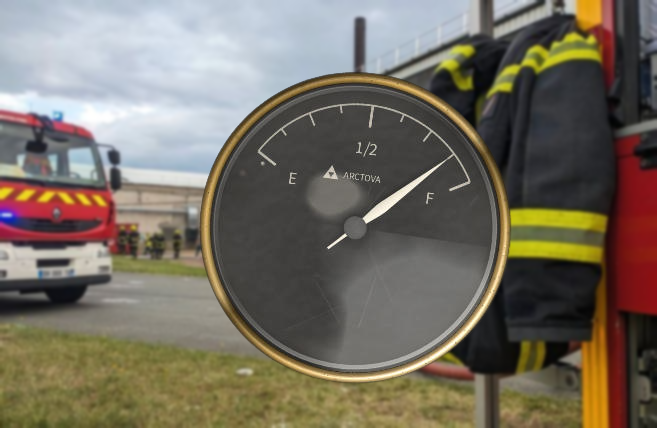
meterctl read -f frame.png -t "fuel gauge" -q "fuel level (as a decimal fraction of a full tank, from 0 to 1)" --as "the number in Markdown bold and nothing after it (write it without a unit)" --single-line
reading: **0.875**
